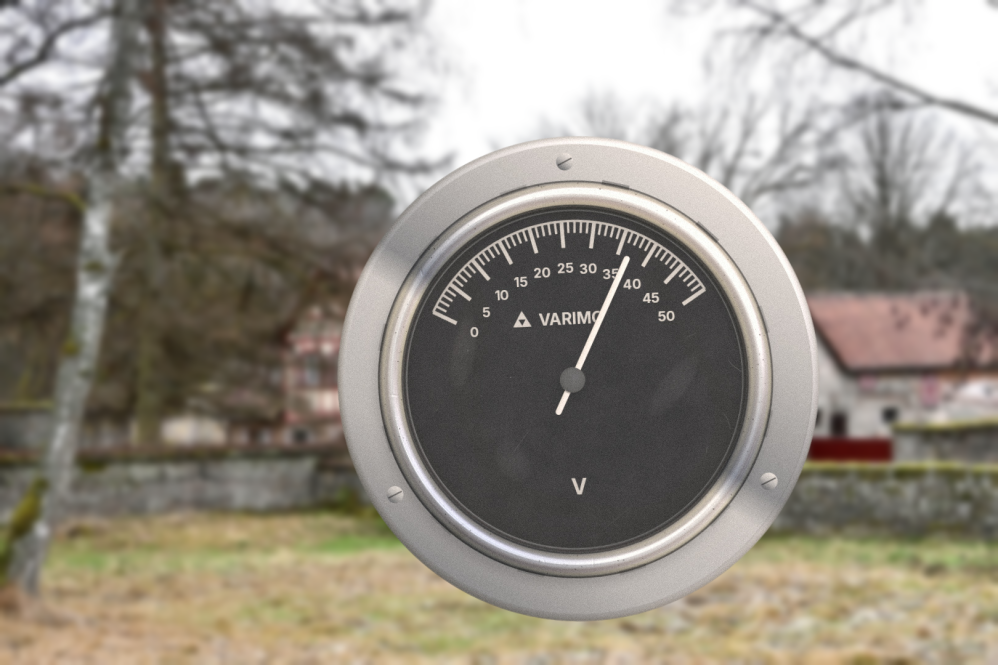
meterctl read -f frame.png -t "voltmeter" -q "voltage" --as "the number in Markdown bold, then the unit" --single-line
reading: **37** V
